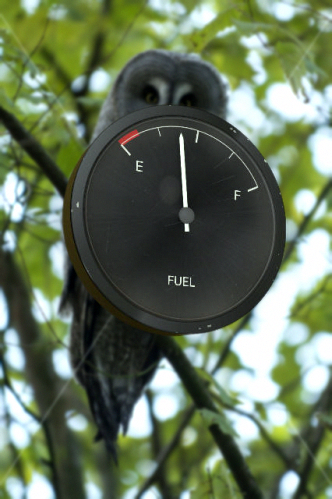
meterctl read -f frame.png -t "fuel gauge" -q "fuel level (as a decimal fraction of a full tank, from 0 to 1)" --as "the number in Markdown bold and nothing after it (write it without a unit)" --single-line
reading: **0.375**
